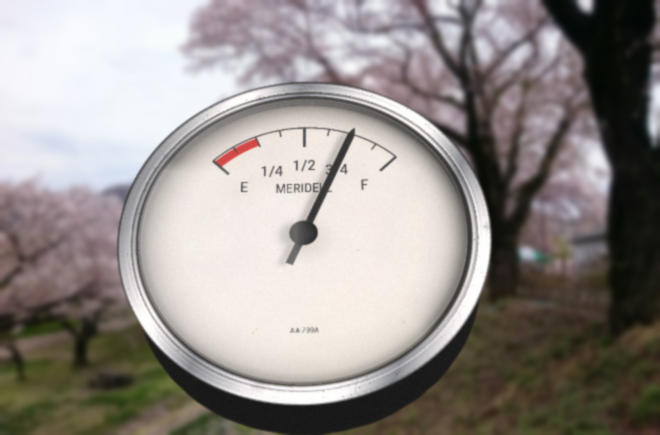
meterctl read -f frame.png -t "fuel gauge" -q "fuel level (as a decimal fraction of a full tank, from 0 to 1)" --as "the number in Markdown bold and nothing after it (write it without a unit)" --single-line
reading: **0.75**
